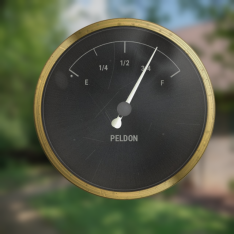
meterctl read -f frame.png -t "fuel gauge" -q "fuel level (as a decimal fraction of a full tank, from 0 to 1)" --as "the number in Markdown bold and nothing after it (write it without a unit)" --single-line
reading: **0.75**
